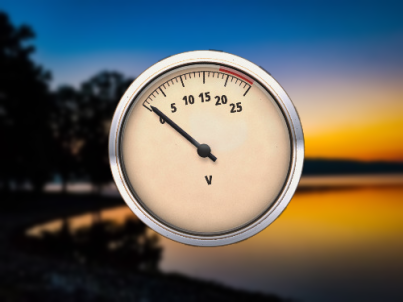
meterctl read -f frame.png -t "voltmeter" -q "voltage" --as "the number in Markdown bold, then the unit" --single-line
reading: **1** V
